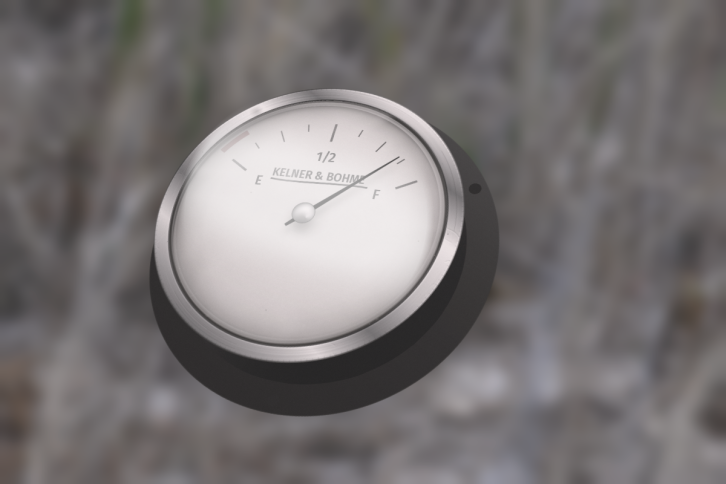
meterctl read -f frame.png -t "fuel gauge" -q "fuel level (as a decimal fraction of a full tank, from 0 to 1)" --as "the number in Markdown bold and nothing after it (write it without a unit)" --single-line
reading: **0.875**
